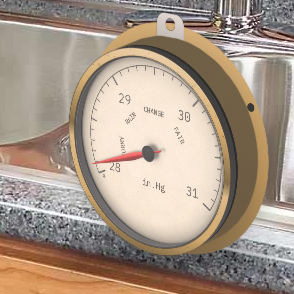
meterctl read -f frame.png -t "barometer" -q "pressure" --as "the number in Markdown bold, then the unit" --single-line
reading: **28.1** inHg
